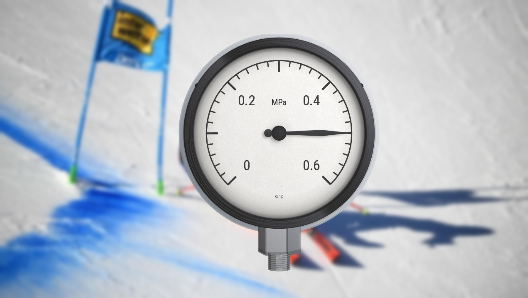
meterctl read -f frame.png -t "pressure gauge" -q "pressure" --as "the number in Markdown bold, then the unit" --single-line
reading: **0.5** MPa
